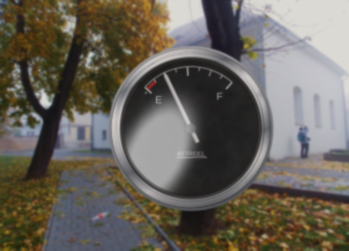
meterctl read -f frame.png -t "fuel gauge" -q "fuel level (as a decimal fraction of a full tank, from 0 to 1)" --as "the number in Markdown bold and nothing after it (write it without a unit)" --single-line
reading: **0.25**
